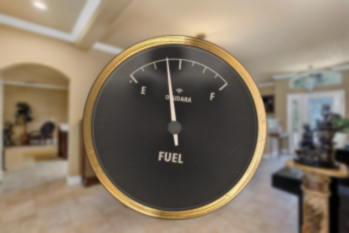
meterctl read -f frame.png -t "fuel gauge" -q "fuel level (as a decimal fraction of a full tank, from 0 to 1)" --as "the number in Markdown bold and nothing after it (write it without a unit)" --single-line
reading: **0.375**
